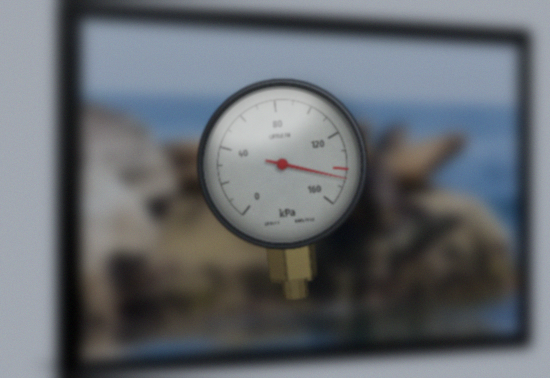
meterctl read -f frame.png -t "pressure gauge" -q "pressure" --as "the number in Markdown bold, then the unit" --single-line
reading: **145** kPa
